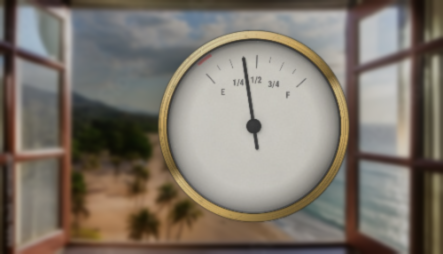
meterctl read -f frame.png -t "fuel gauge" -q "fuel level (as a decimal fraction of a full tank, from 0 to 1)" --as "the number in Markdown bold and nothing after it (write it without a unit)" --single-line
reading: **0.375**
